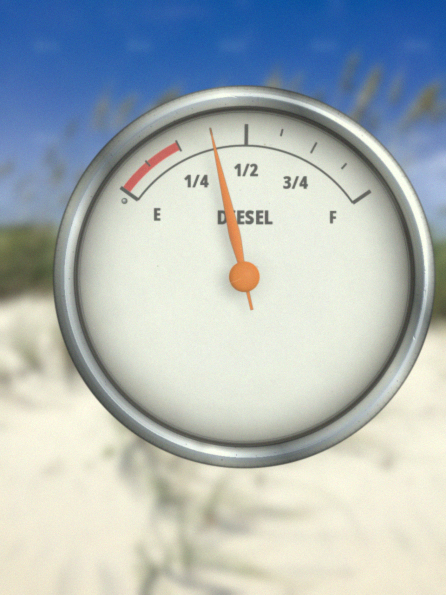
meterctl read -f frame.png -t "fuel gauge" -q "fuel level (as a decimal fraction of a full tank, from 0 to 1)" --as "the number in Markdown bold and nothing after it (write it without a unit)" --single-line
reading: **0.375**
